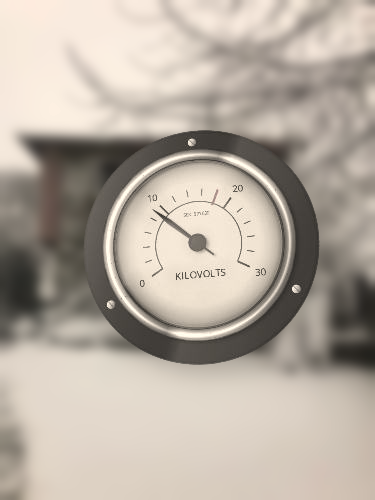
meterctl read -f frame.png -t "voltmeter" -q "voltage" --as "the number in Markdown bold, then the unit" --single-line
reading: **9** kV
